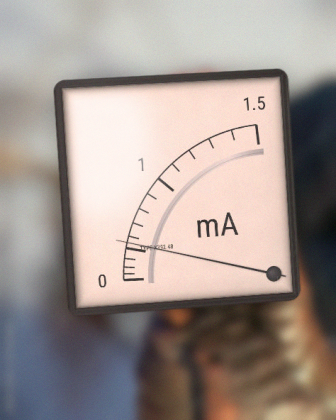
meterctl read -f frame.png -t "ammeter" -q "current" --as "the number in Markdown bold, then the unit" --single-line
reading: **0.55** mA
